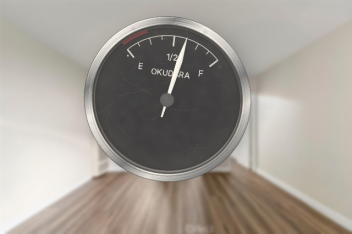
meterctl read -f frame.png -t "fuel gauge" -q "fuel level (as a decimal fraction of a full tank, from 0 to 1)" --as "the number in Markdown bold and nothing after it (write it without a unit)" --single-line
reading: **0.625**
